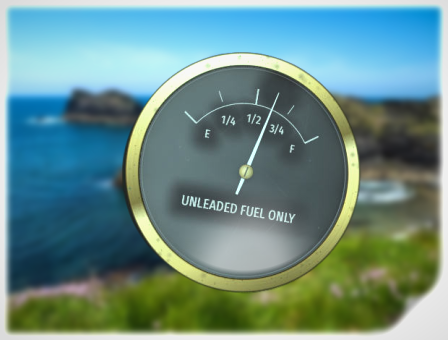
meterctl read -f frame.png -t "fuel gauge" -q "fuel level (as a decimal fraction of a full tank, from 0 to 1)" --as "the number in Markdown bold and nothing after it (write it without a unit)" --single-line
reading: **0.625**
